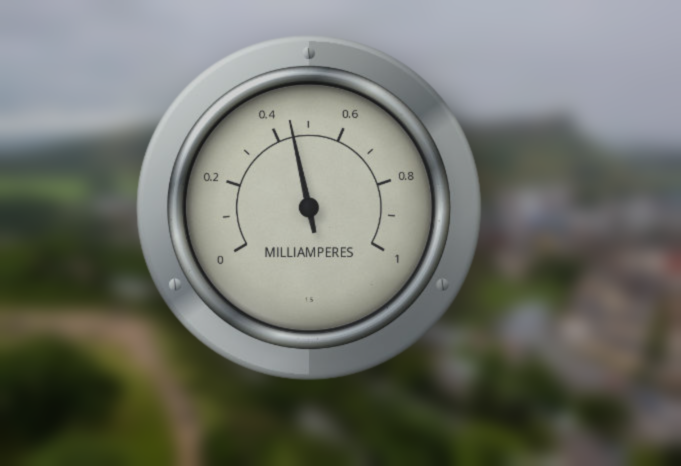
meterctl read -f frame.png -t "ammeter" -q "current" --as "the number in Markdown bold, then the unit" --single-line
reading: **0.45** mA
